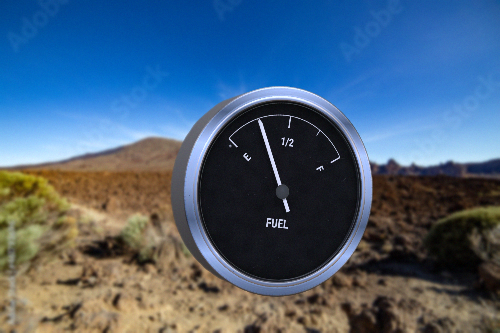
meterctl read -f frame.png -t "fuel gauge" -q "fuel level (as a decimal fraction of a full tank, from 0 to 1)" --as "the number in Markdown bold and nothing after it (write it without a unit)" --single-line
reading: **0.25**
